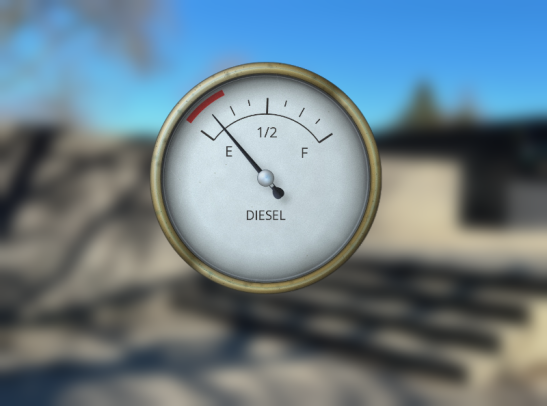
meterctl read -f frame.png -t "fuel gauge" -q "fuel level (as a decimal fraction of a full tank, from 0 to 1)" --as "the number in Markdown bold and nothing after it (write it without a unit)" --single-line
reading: **0.125**
